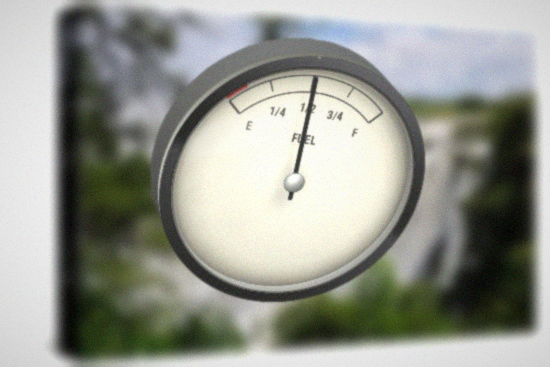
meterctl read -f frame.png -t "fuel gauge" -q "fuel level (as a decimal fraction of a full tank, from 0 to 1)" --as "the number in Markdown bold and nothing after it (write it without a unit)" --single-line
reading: **0.5**
